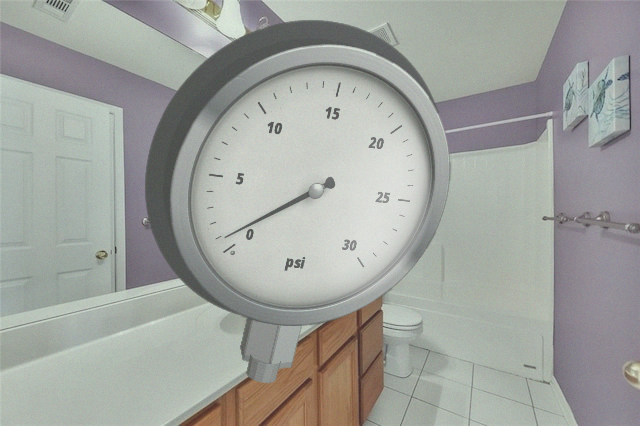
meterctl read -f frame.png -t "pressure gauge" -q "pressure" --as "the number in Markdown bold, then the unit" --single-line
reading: **1** psi
